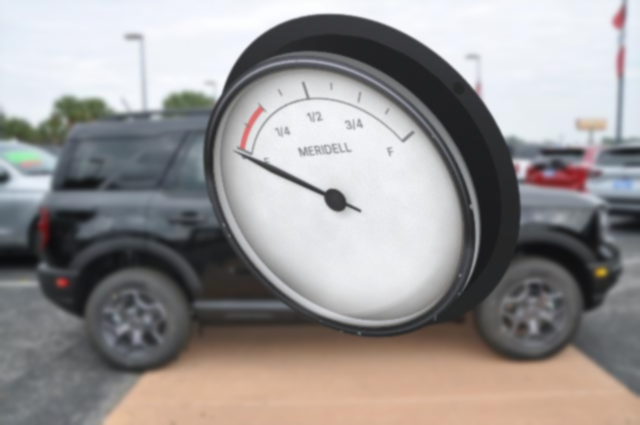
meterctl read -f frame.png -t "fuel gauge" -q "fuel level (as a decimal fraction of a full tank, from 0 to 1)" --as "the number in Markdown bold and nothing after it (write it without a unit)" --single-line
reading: **0**
